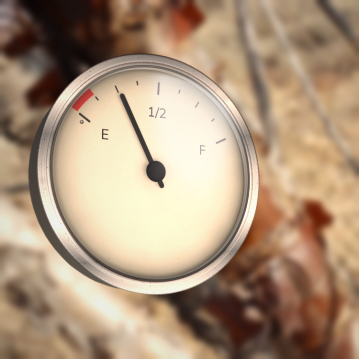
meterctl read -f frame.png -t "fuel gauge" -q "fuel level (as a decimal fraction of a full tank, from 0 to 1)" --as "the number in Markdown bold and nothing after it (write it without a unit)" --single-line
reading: **0.25**
